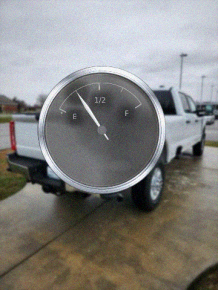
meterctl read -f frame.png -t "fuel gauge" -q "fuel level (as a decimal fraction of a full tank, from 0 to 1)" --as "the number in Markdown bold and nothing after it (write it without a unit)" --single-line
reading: **0.25**
